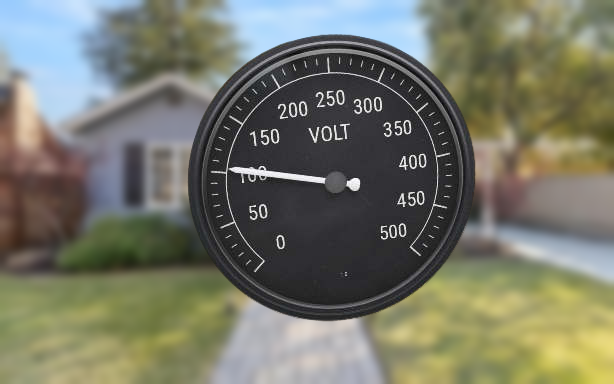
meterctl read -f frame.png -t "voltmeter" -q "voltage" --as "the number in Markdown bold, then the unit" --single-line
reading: **105** V
